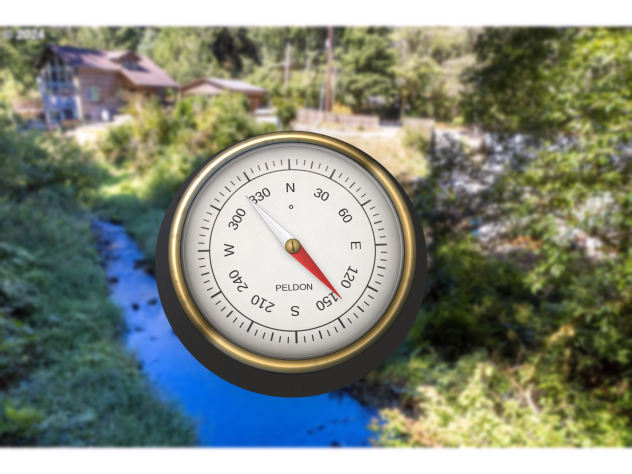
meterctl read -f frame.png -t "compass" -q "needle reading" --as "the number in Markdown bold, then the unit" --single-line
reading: **140** °
